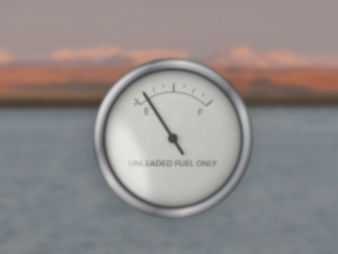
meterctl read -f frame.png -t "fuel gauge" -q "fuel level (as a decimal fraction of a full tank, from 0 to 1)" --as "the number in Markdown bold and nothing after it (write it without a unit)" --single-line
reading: **0.125**
